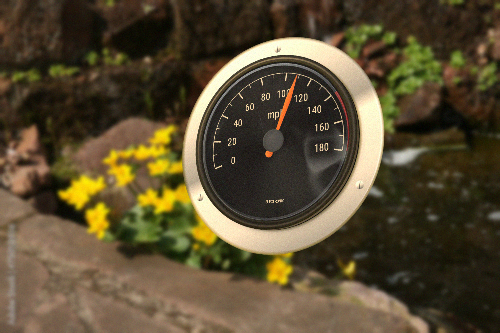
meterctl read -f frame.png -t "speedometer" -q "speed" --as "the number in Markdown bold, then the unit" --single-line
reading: **110** mph
